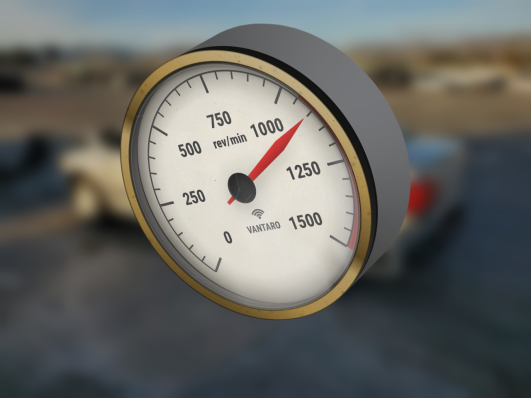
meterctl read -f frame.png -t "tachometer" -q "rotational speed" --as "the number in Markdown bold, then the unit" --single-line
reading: **1100** rpm
